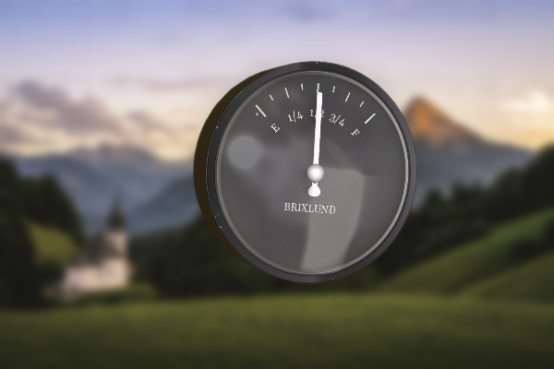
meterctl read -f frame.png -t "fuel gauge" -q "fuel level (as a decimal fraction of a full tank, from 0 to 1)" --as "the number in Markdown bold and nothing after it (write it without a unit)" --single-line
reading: **0.5**
